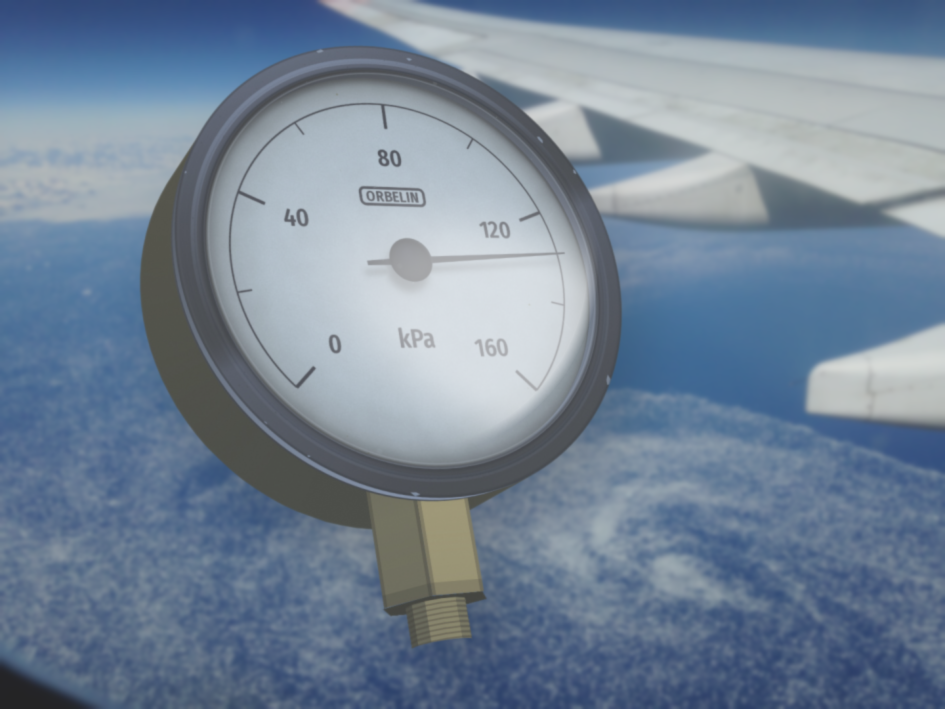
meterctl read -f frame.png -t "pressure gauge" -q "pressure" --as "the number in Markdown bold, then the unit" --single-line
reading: **130** kPa
